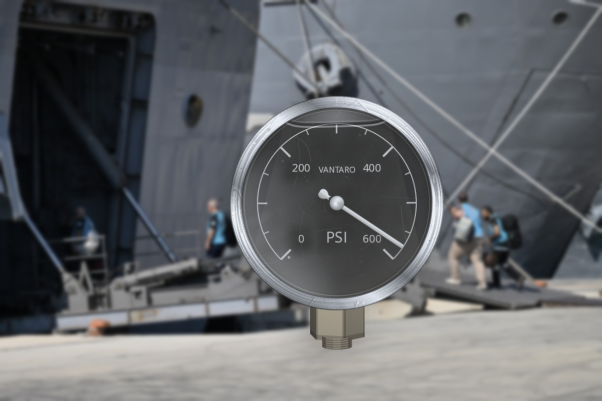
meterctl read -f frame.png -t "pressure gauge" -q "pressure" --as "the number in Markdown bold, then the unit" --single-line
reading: **575** psi
